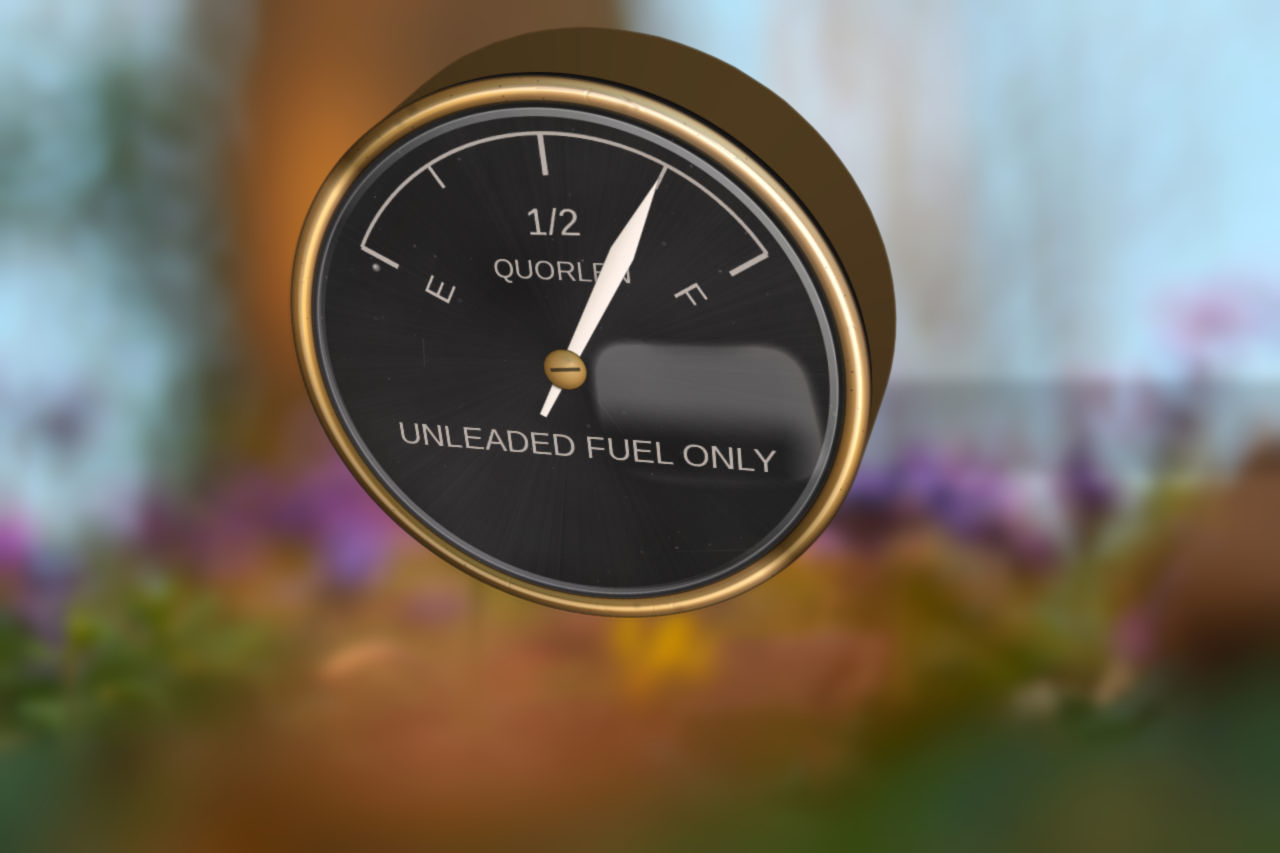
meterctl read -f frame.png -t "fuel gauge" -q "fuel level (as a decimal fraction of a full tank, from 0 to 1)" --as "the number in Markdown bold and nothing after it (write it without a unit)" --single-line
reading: **0.75**
